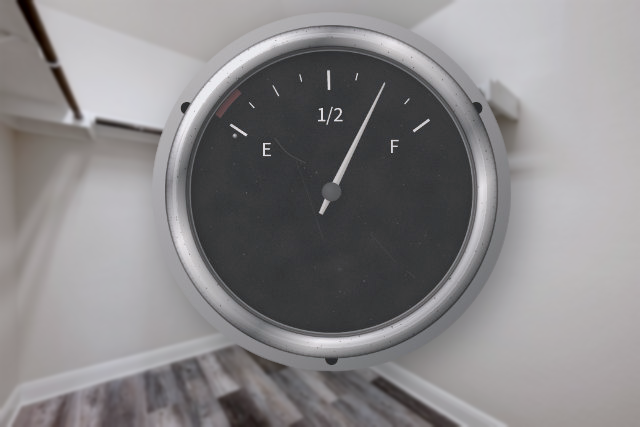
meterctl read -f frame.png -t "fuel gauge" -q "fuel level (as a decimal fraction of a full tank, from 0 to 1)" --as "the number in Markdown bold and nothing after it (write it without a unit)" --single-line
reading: **0.75**
